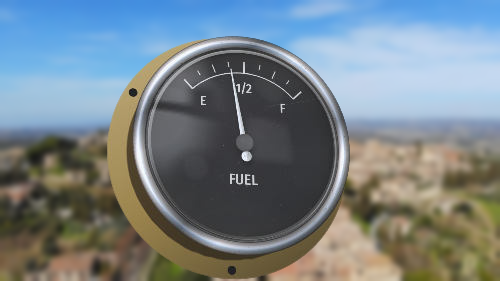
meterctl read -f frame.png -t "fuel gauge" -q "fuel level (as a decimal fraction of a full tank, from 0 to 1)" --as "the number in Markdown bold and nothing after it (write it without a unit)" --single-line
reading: **0.375**
